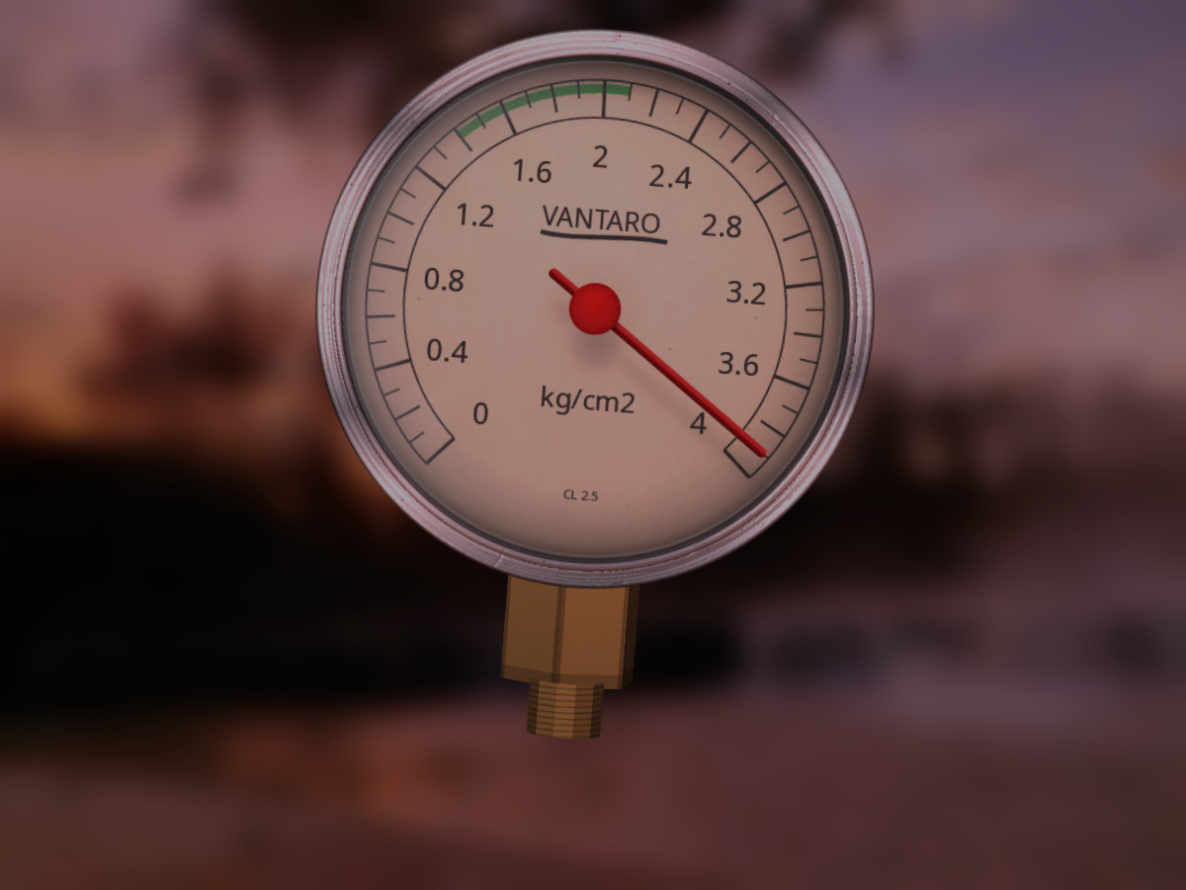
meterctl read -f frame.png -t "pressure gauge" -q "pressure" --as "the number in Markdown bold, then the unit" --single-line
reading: **3.9** kg/cm²
